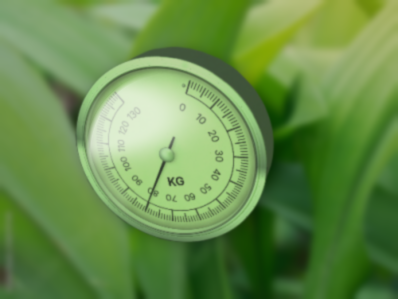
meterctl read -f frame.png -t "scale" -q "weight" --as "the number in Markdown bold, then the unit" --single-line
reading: **80** kg
